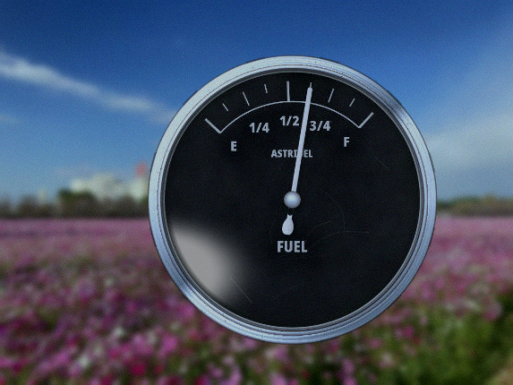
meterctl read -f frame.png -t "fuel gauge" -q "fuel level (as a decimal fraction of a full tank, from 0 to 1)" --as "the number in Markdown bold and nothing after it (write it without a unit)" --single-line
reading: **0.625**
